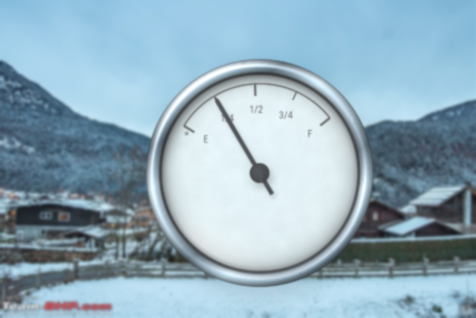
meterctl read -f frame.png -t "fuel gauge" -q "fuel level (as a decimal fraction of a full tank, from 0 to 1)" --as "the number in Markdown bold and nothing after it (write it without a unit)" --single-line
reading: **0.25**
